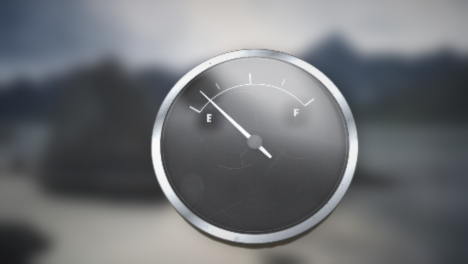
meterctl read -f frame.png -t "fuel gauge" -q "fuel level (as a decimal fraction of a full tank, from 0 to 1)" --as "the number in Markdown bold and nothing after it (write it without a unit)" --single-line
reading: **0.125**
